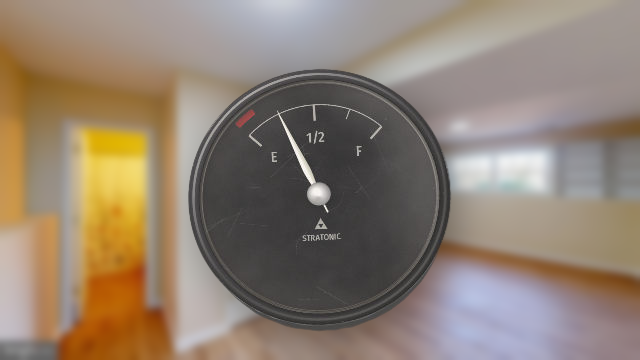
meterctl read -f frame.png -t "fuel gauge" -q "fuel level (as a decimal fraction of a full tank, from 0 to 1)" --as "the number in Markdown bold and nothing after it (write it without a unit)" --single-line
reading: **0.25**
